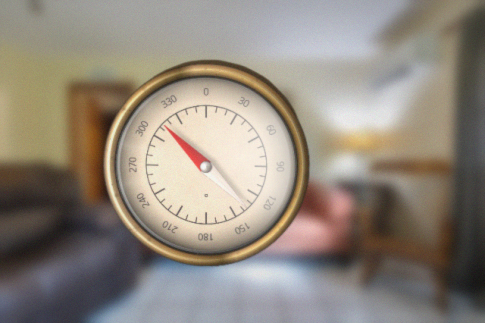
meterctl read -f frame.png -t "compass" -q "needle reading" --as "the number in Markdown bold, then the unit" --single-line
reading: **315** °
